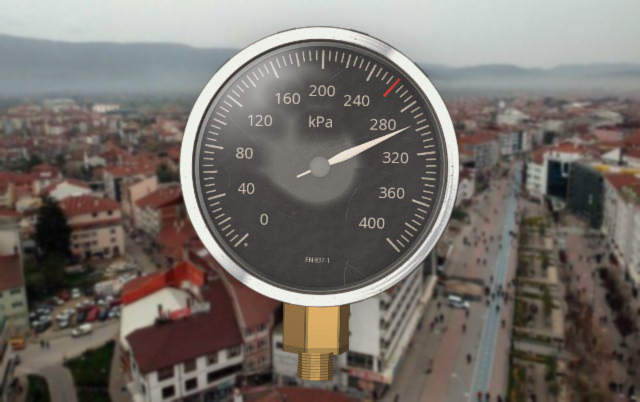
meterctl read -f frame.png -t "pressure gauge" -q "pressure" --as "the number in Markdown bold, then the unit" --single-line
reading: **295** kPa
